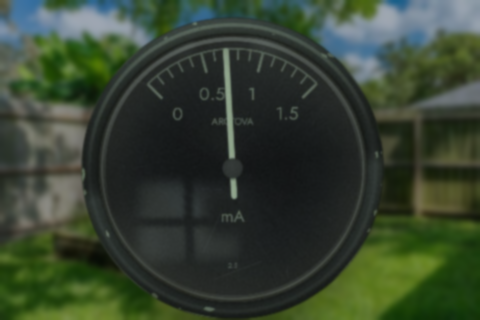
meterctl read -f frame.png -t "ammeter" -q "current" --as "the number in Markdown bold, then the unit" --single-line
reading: **0.7** mA
